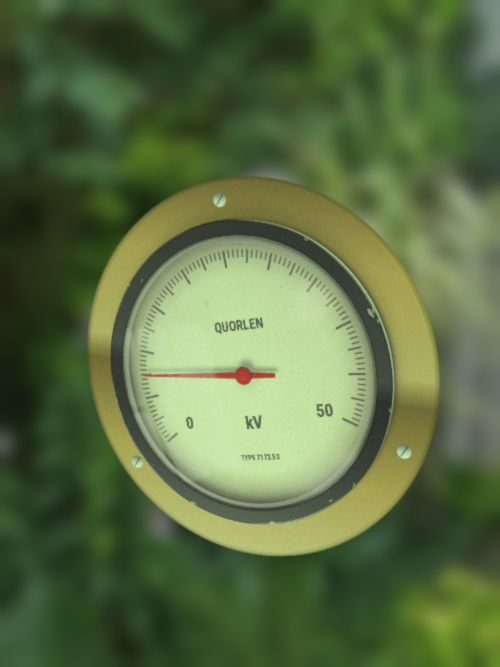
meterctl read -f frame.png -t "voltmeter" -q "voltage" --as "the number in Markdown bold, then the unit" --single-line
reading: **7.5** kV
